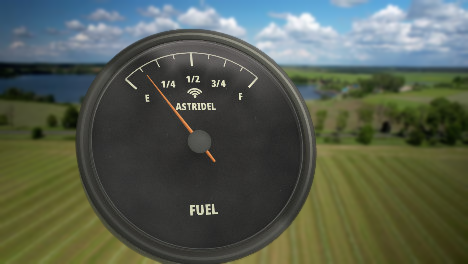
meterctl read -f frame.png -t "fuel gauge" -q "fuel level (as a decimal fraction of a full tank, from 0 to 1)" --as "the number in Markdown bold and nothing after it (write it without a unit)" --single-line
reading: **0.125**
